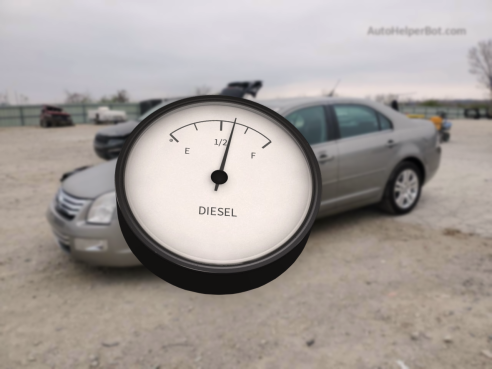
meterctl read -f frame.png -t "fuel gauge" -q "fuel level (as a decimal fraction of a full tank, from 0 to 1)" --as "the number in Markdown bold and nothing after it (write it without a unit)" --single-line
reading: **0.625**
